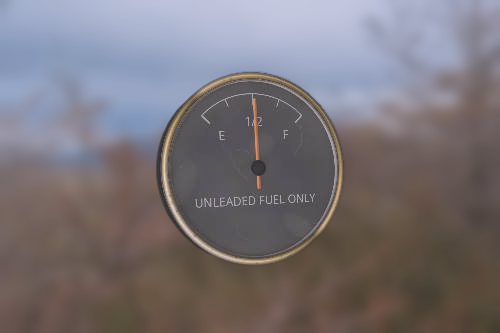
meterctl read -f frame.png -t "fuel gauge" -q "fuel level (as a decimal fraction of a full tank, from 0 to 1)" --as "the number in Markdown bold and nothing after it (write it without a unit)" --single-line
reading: **0.5**
